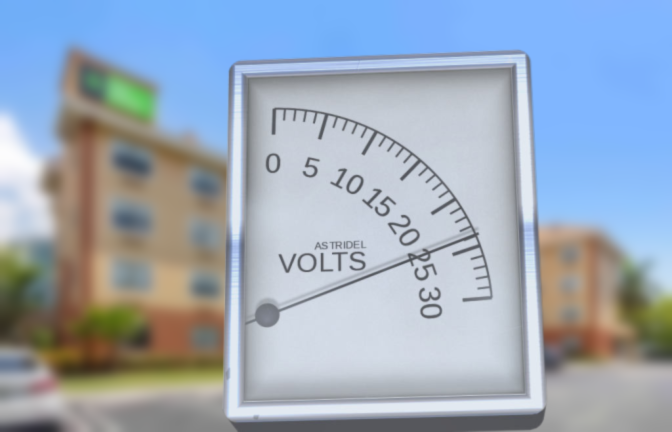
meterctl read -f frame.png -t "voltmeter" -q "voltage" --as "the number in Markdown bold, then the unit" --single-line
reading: **24** V
